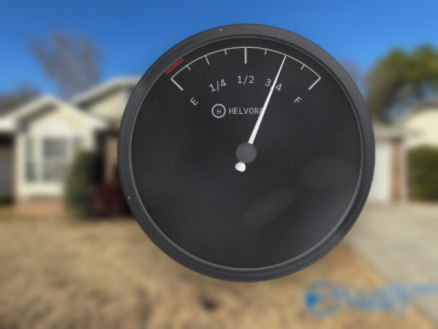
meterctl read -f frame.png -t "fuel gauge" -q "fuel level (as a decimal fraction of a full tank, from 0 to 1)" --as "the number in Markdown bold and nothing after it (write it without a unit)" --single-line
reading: **0.75**
